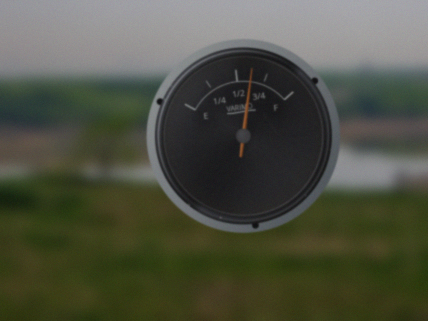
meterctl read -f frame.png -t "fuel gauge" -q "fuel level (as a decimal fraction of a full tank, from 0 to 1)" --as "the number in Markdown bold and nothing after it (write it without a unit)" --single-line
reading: **0.625**
